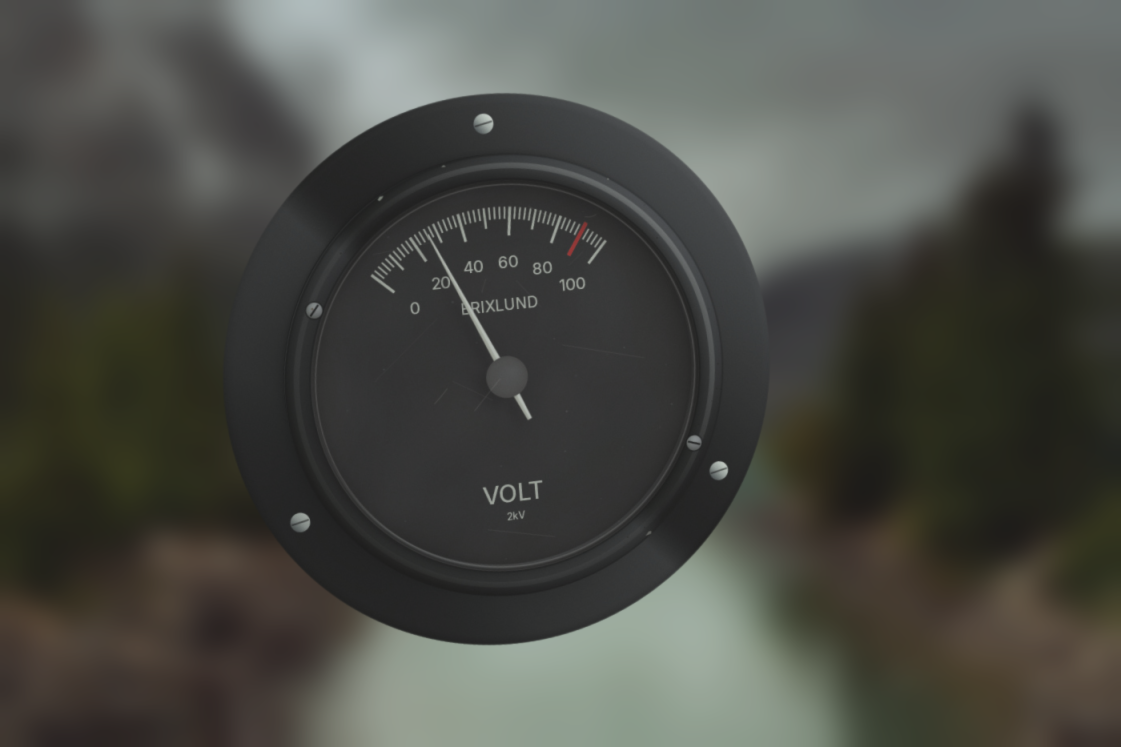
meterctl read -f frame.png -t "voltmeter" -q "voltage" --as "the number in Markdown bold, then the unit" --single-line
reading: **26** V
